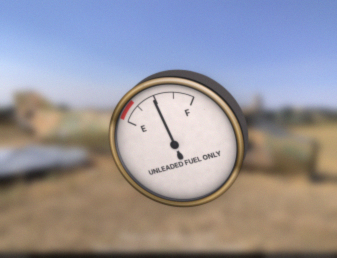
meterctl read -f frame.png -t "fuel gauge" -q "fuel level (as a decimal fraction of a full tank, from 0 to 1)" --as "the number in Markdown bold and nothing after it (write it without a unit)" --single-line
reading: **0.5**
